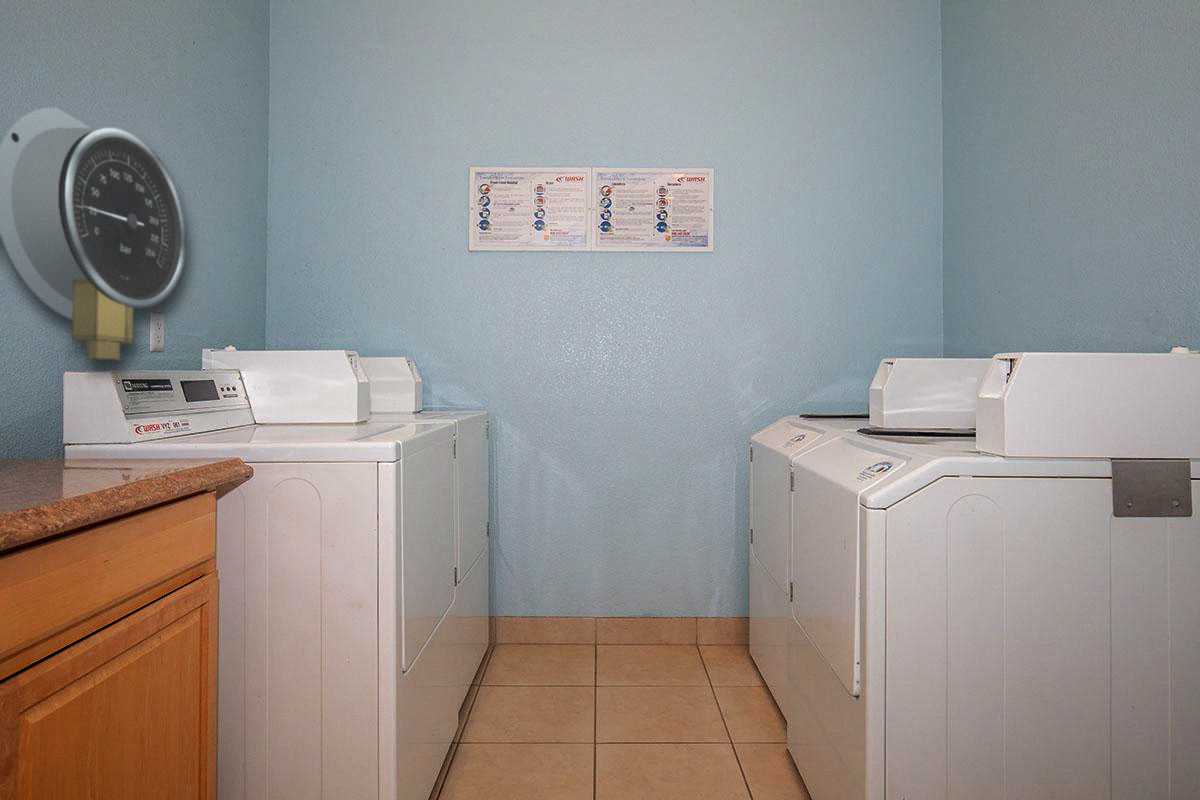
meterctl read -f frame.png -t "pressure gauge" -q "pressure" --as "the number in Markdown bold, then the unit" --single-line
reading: **25** bar
